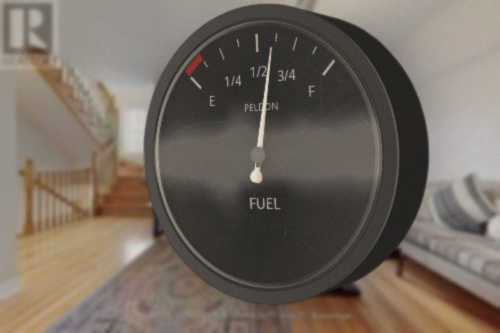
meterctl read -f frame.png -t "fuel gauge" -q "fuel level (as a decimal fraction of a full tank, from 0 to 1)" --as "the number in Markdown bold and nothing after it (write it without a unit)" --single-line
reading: **0.625**
